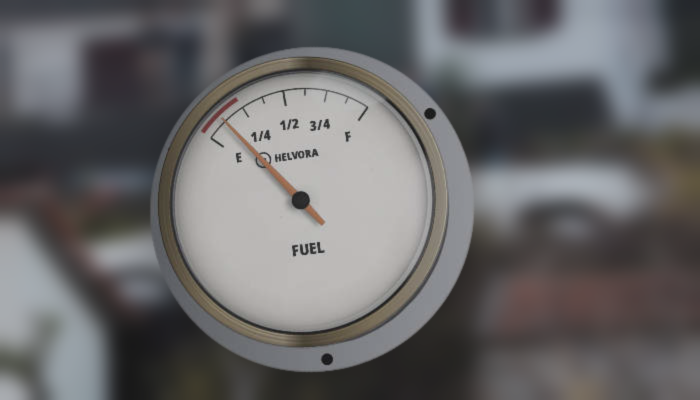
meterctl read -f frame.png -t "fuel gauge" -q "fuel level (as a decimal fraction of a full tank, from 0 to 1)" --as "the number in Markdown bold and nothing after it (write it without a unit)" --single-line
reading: **0.125**
